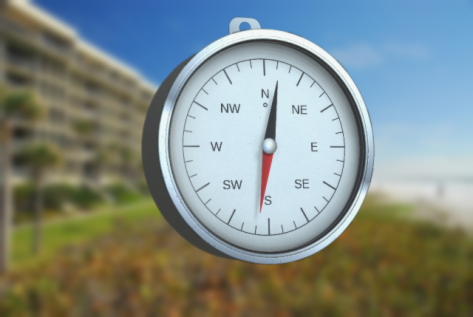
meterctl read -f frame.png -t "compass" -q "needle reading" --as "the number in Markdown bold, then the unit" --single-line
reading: **190** °
